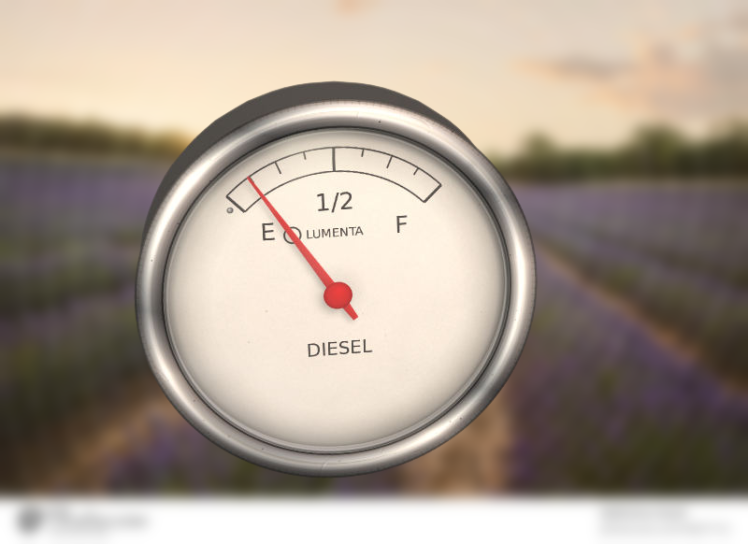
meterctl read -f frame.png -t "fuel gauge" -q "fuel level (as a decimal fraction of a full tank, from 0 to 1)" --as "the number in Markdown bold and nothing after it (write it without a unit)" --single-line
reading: **0.125**
